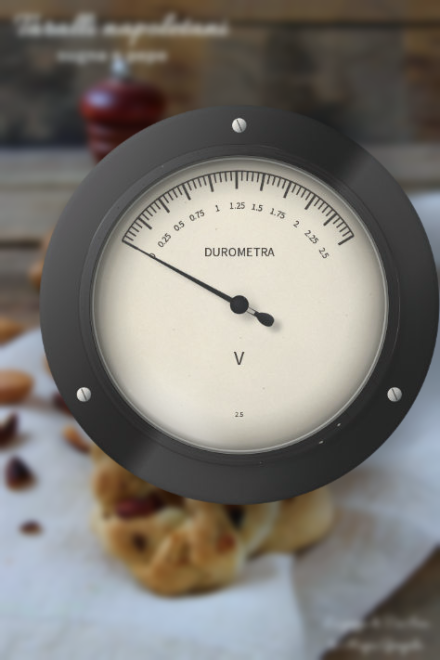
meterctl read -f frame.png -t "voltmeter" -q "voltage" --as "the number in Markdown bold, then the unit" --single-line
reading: **0** V
